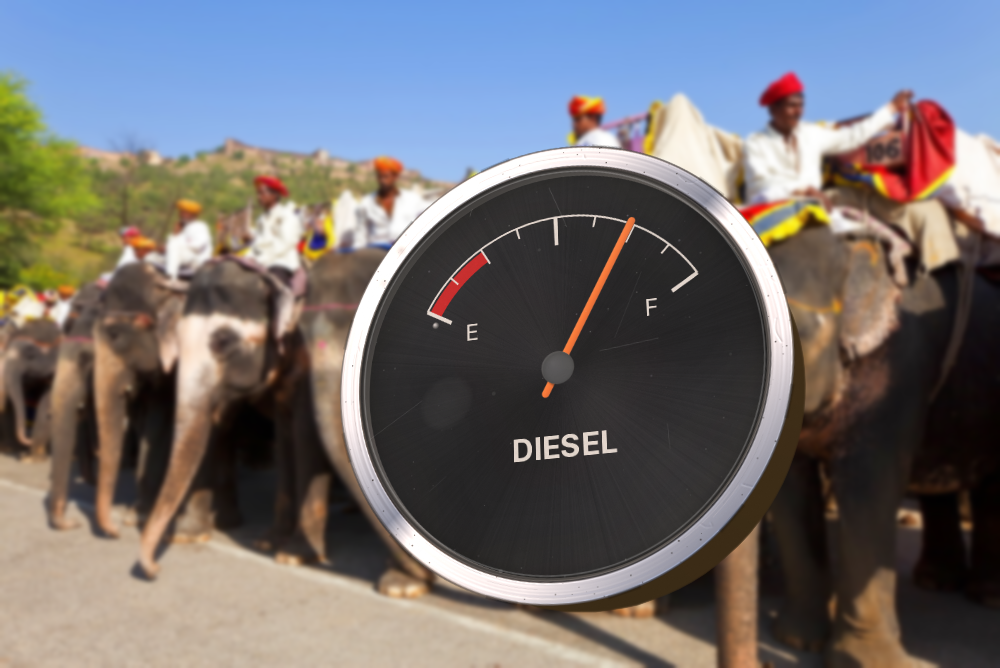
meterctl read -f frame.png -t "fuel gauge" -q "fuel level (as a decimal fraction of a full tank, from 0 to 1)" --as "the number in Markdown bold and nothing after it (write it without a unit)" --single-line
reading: **0.75**
